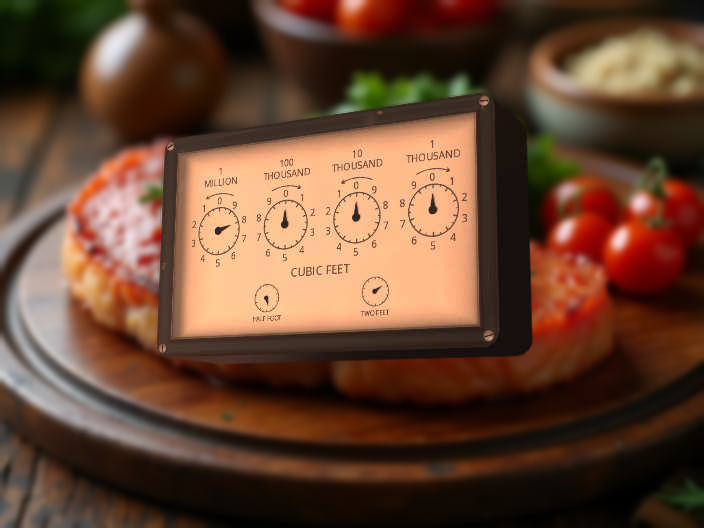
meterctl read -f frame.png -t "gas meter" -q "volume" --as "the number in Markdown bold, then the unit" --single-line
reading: **800000** ft³
